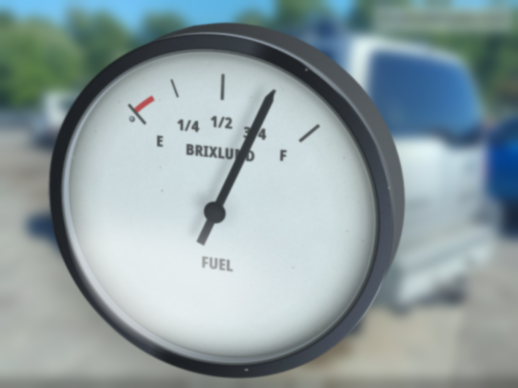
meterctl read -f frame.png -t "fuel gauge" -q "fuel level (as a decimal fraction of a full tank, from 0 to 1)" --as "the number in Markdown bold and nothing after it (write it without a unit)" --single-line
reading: **0.75**
